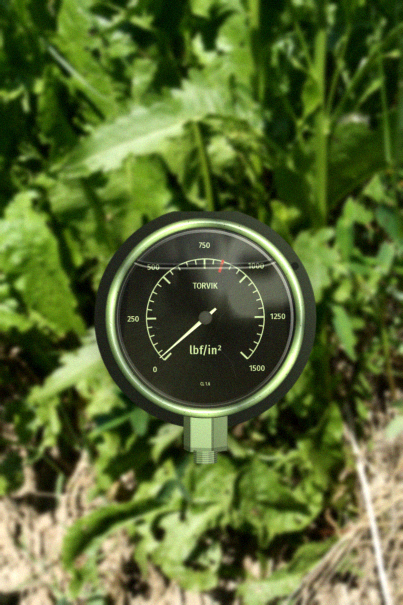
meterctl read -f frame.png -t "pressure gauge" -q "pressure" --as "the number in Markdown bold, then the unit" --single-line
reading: **25** psi
